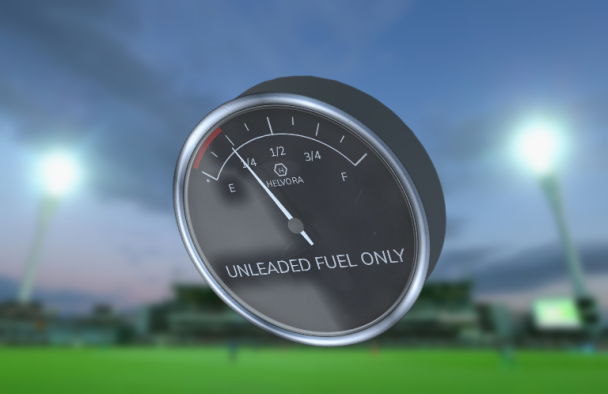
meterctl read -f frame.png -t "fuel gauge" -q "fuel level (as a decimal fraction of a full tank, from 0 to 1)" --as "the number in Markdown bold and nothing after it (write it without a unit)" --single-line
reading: **0.25**
